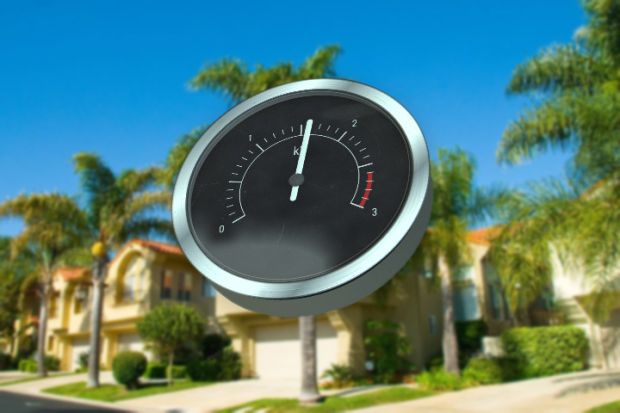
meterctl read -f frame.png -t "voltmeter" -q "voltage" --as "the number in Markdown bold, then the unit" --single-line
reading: **1.6** kV
